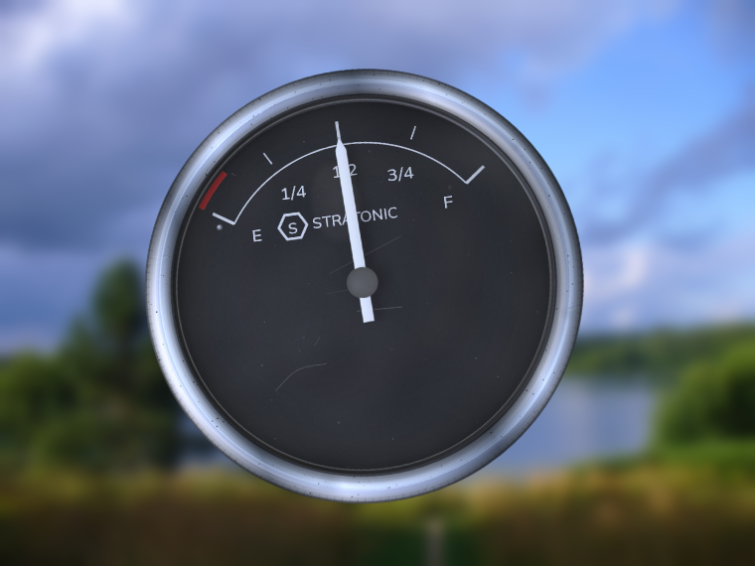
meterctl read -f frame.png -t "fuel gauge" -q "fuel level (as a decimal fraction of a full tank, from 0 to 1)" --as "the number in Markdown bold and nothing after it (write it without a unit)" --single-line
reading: **0.5**
